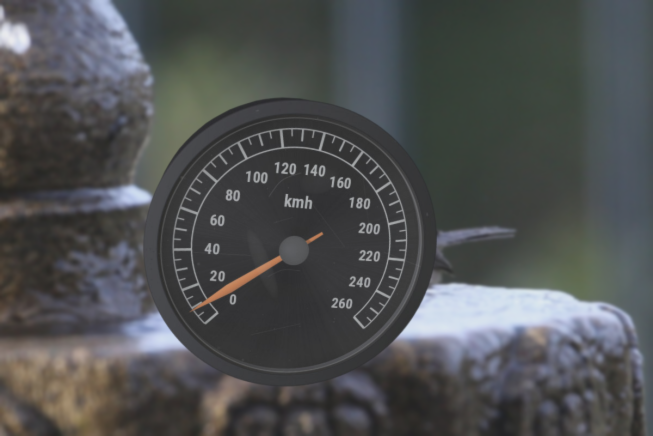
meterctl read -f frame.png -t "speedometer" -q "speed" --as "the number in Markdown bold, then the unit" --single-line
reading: **10** km/h
